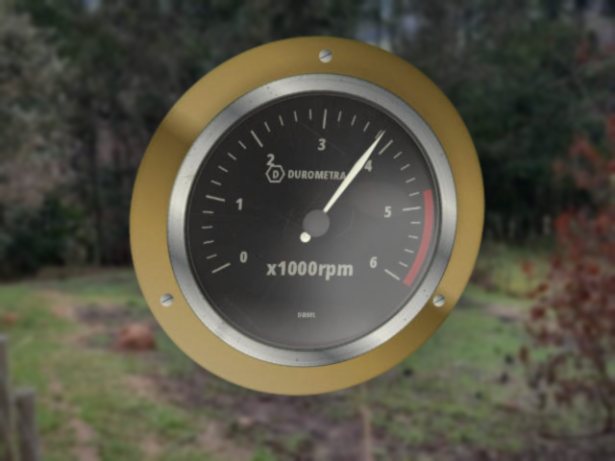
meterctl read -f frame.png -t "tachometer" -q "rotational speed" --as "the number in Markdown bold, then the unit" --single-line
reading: **3800** rpm
